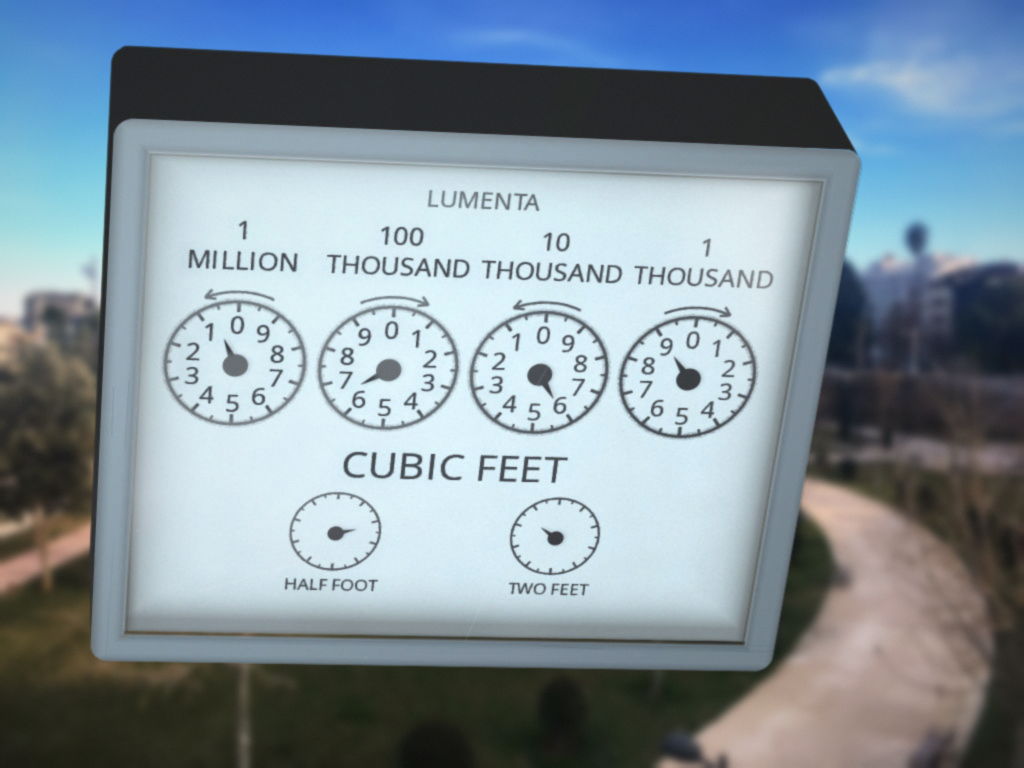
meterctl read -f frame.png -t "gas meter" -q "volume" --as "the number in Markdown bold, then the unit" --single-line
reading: **65900** ft³
